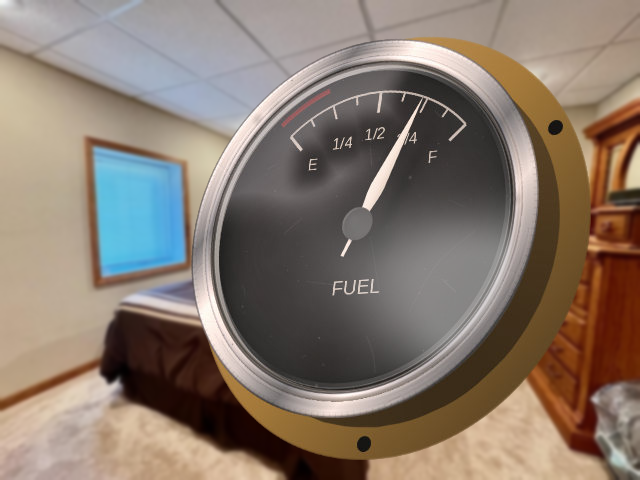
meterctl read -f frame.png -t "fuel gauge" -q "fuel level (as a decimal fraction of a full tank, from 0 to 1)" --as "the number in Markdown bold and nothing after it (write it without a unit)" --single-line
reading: **0.75**
